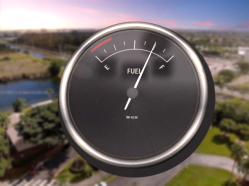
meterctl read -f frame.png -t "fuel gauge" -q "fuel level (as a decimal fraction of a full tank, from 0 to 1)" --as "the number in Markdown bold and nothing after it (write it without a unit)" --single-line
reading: **0.75**
